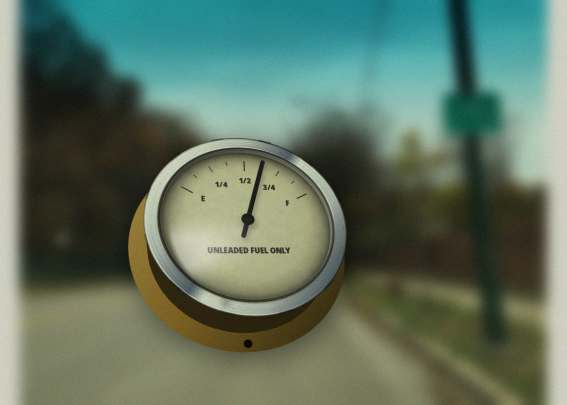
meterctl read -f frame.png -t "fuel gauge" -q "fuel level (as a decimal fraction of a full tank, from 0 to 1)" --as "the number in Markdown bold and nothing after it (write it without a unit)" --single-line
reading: **0.625**
